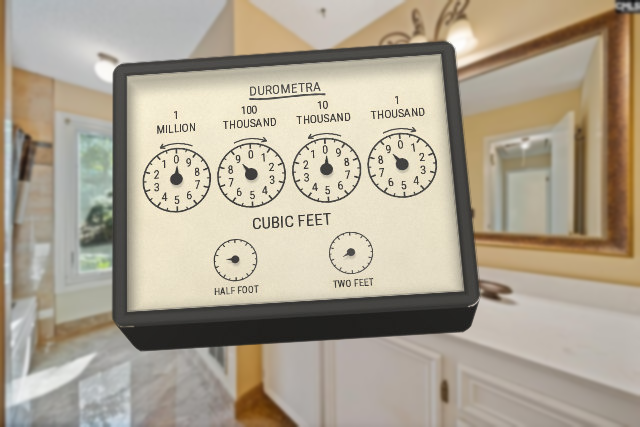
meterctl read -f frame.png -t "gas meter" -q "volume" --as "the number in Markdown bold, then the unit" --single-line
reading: **989900** ft³
